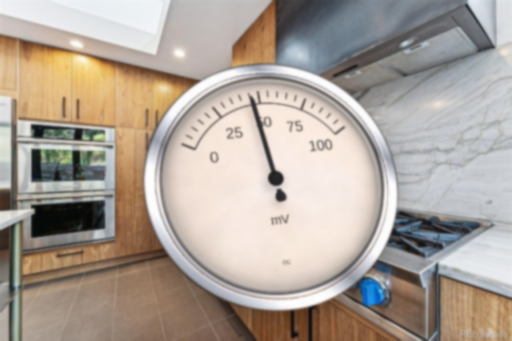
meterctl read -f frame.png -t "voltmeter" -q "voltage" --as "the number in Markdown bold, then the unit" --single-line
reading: **45** mV
